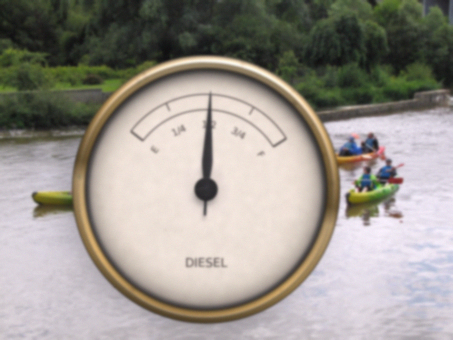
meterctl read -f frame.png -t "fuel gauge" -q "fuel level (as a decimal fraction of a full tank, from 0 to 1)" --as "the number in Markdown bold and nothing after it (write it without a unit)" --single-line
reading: **0.5**
